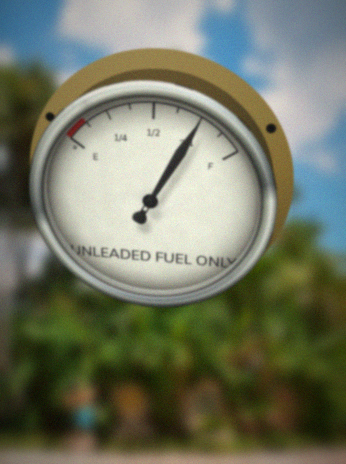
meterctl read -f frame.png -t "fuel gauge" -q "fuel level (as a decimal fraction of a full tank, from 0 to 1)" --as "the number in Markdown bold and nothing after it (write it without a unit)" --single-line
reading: **0.75**
